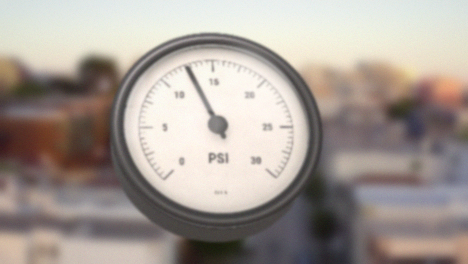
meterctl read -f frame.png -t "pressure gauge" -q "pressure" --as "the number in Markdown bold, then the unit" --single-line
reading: **12.5** psi
